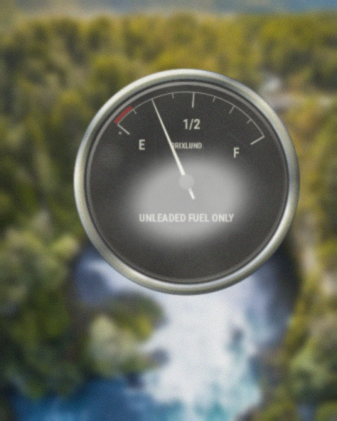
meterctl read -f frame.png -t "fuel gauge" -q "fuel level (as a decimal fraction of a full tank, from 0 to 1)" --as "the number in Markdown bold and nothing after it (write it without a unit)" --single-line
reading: **0.25**
